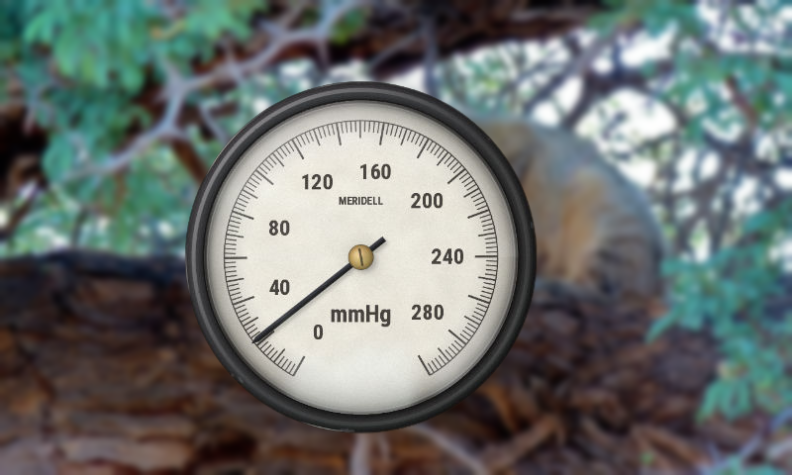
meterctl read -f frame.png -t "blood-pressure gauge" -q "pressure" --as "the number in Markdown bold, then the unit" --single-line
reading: **22** mmHg
